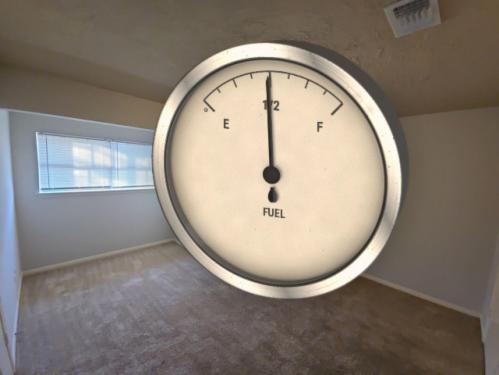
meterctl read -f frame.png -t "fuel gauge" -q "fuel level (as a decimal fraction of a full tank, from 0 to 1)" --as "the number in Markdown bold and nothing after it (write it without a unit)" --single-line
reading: **0.5**
